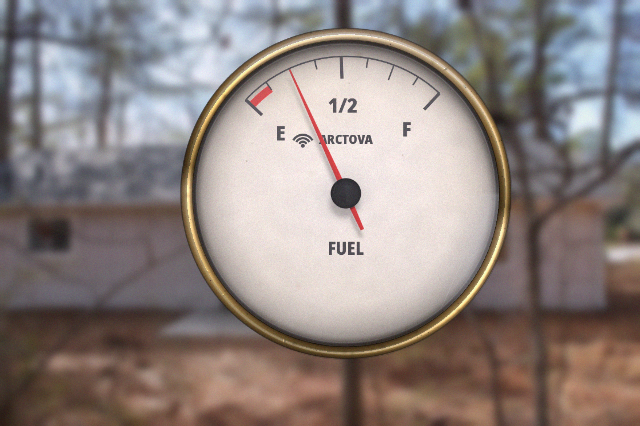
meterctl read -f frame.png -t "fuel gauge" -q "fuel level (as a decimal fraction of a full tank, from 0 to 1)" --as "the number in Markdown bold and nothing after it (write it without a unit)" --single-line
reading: **0.25**
